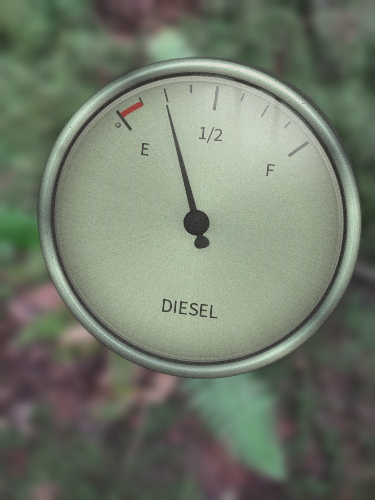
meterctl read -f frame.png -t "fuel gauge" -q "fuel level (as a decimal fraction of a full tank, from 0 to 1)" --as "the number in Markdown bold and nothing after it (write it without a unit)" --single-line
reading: **0.25**
